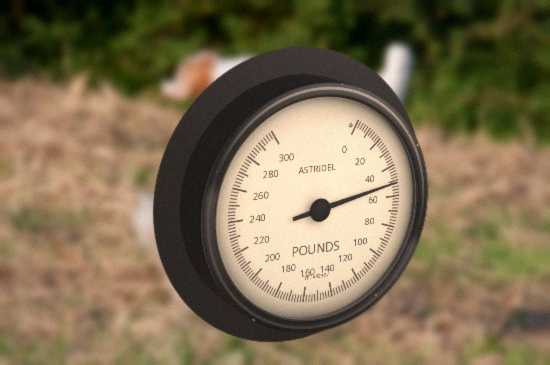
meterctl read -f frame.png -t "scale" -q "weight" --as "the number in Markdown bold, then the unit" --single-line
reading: **50** lb
